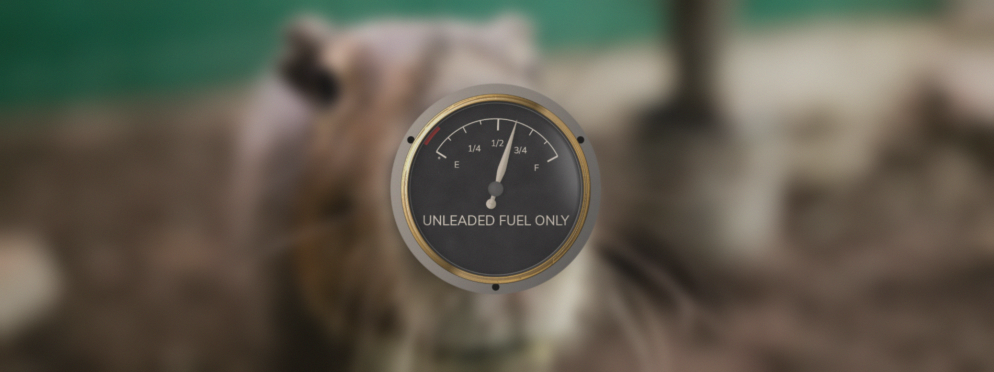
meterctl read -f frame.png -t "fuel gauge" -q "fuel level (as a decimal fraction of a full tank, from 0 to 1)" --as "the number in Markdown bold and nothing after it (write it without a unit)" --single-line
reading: **0.625**
